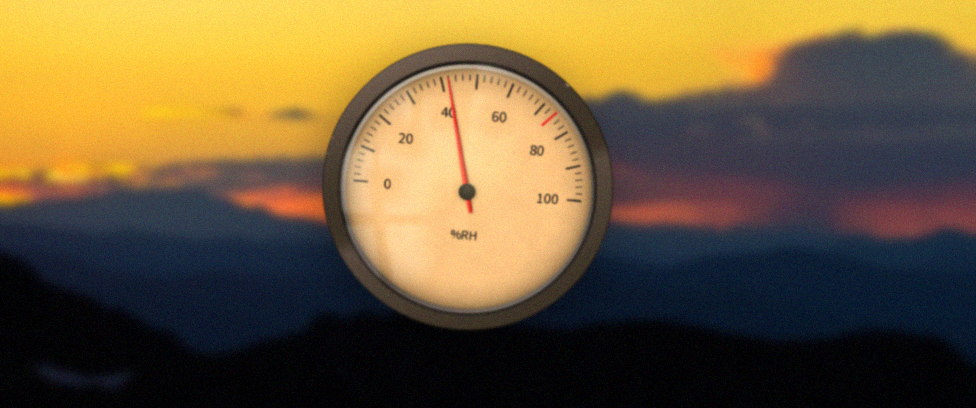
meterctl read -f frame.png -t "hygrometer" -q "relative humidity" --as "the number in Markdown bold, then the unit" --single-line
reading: **42** %
